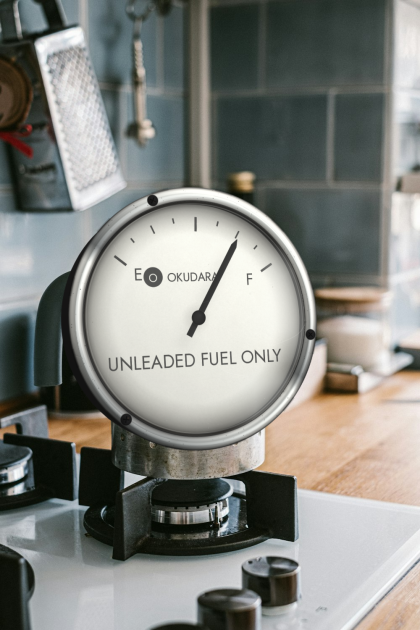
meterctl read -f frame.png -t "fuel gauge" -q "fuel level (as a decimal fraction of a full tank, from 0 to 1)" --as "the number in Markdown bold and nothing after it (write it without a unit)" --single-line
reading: **0.75**
